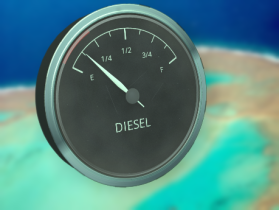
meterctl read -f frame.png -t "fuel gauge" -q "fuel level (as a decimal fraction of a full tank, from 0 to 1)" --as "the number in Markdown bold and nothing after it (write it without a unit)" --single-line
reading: **0.125**
